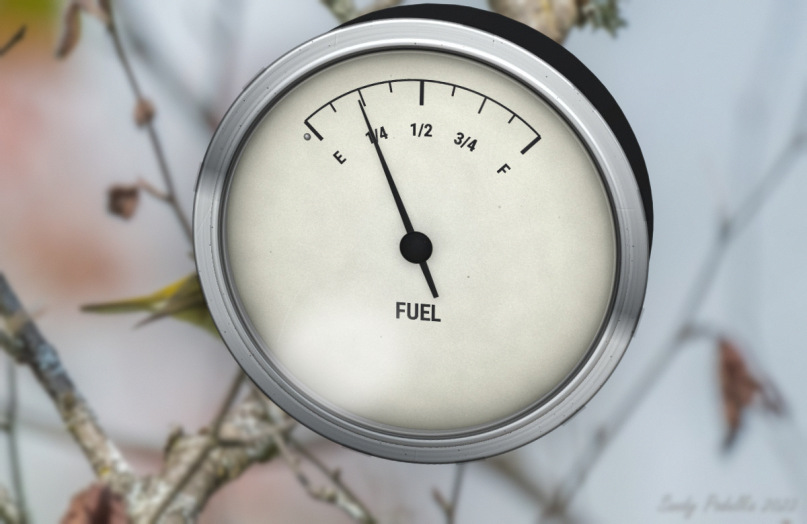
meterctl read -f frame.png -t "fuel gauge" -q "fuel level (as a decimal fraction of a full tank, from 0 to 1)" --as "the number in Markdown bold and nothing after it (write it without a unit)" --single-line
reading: **0.25**
